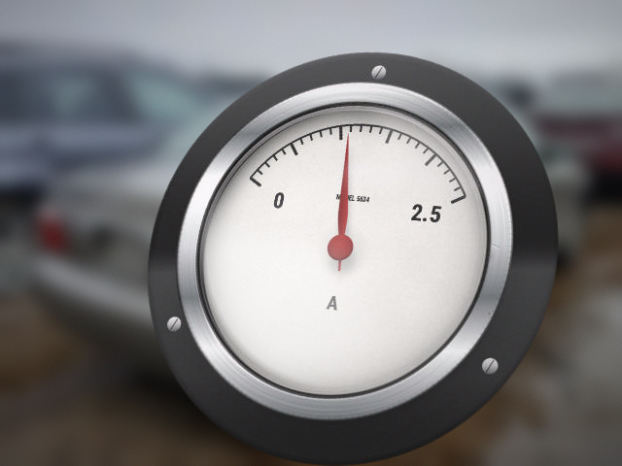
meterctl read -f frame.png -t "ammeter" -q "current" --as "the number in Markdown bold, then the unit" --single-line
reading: **1.1** A
